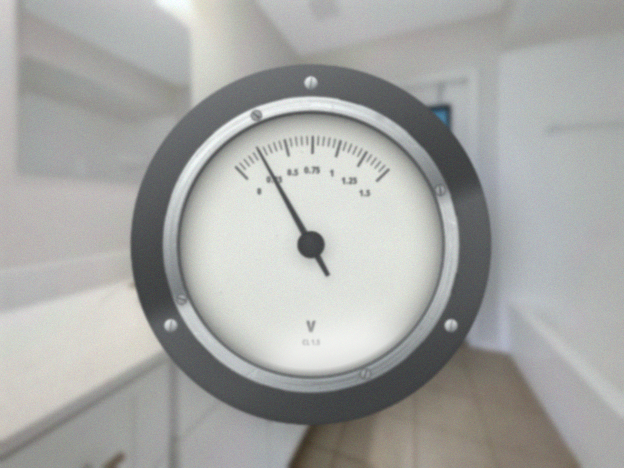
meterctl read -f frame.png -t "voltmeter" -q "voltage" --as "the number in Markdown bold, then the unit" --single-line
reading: **0.25** V
